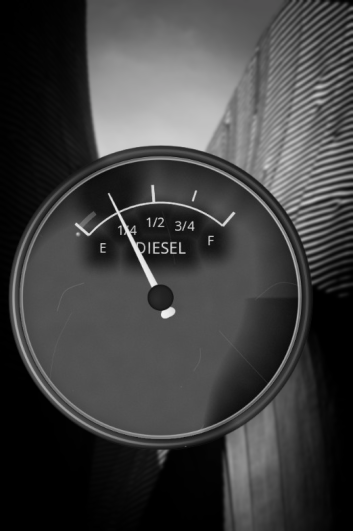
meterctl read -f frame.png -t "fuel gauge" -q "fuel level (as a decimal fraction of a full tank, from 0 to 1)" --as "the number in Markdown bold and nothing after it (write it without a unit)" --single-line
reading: **0.25**
